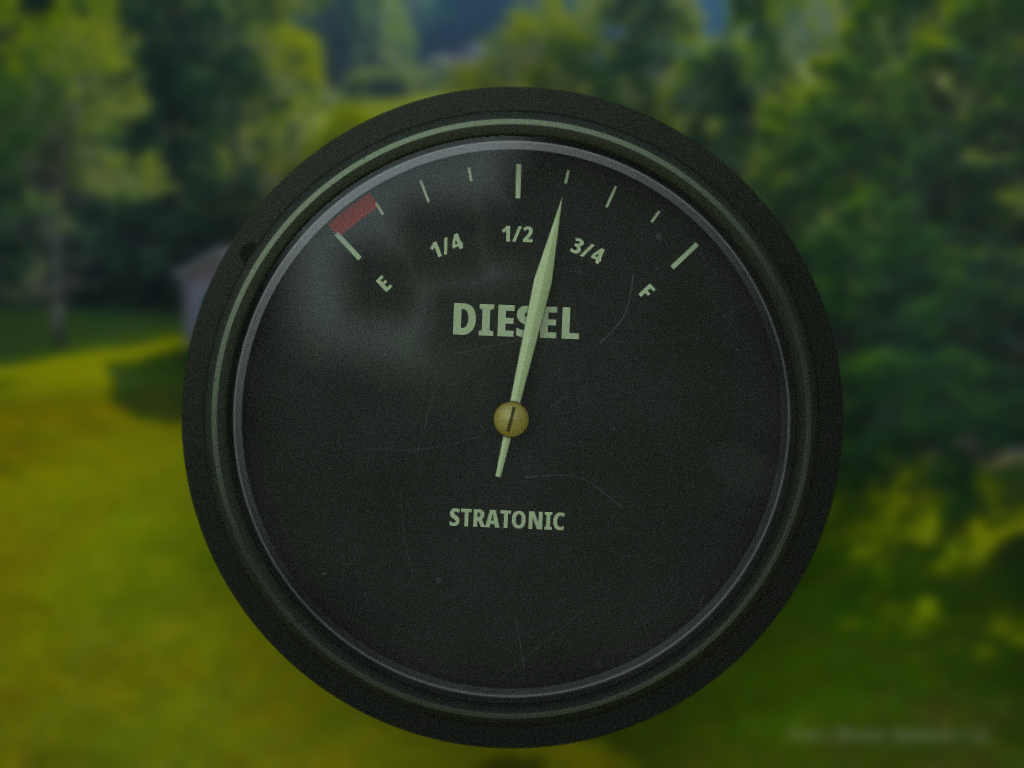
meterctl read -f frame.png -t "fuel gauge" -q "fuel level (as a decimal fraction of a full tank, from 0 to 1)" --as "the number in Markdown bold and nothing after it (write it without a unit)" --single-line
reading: **0.625**
